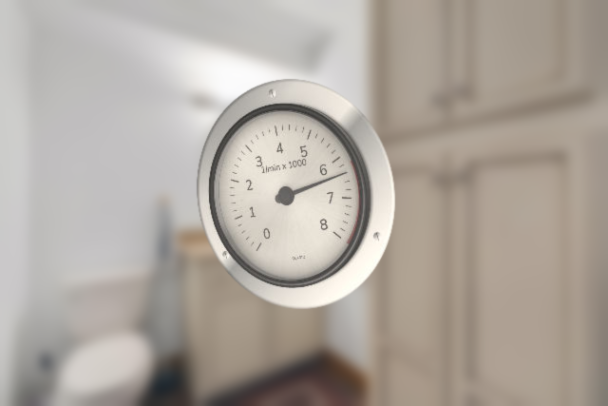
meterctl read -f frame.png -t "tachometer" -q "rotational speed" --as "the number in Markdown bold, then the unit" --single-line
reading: **6400** rpm
